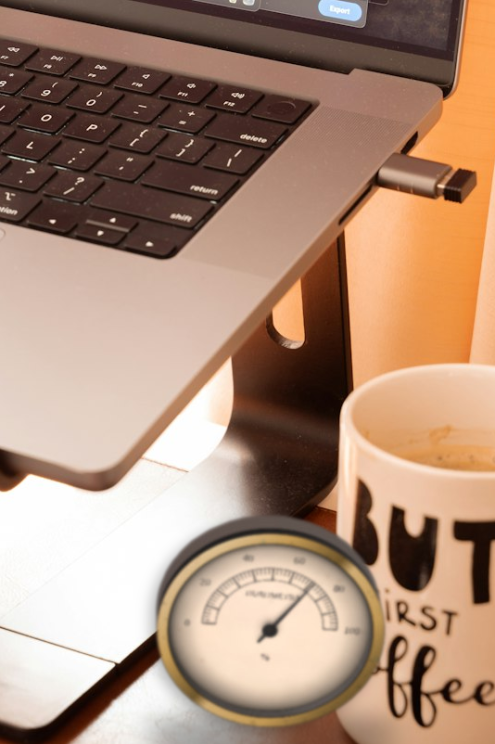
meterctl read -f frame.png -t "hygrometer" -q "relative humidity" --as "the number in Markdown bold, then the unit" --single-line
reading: **70** %
